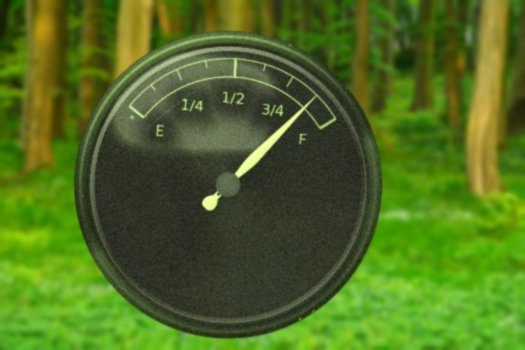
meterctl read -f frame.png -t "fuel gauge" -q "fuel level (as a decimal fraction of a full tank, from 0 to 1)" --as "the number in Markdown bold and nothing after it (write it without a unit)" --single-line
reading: **0.875**
